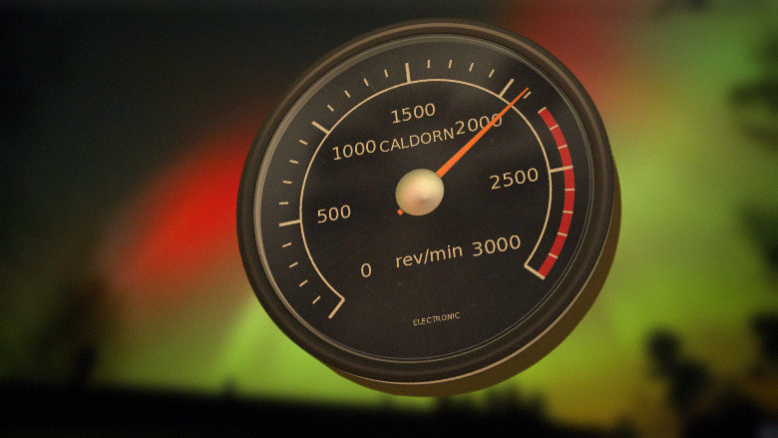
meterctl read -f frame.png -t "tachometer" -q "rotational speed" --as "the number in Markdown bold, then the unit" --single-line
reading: **2100** rpm
